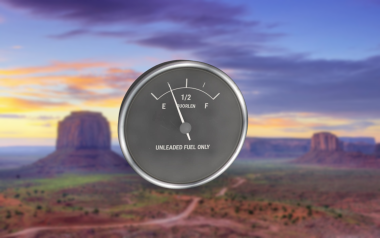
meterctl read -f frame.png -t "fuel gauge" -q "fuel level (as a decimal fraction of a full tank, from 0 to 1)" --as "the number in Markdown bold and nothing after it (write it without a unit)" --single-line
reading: **0.25**
